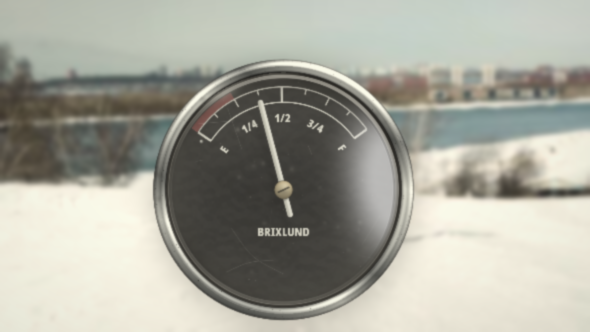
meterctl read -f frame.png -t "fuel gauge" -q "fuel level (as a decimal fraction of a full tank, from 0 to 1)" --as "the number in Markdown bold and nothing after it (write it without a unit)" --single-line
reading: **0.375**
